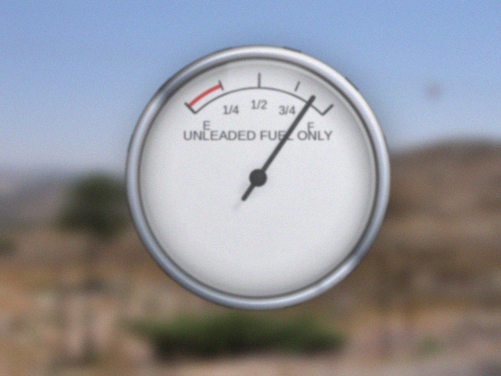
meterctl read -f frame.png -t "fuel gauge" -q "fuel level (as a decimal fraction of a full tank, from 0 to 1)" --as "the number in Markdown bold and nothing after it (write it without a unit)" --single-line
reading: **0.875**
